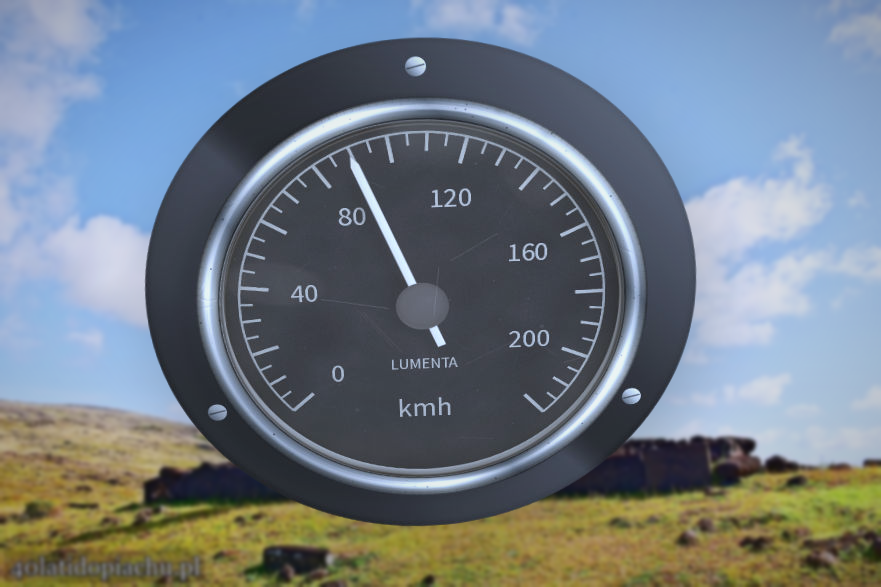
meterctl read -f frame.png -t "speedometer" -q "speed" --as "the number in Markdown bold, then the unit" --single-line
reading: **90** km/h
